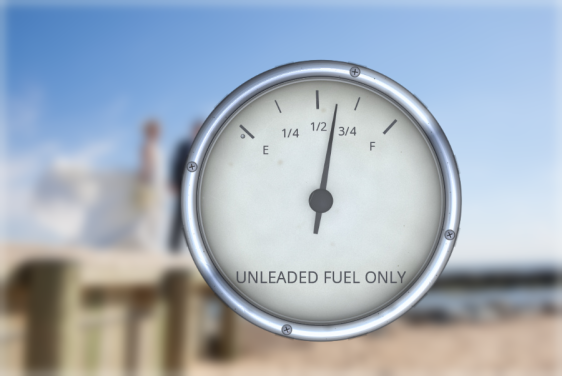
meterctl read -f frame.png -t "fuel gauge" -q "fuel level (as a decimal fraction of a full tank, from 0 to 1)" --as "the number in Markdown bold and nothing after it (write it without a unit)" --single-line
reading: **0.625**
